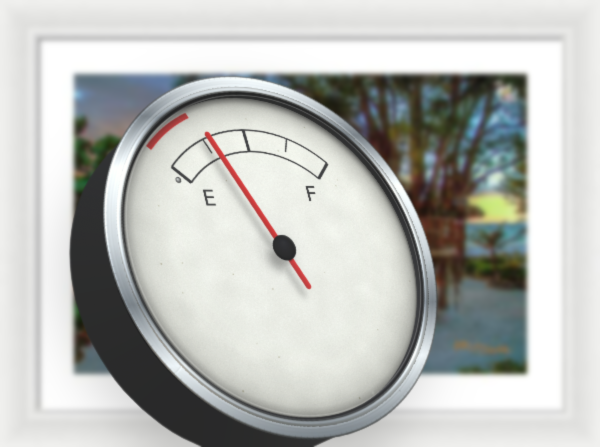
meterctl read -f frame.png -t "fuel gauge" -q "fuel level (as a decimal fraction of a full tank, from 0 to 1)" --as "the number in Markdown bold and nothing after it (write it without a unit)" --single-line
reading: **0.25**
